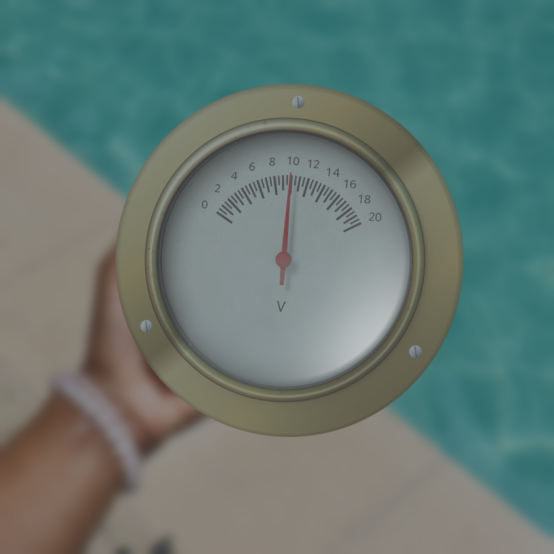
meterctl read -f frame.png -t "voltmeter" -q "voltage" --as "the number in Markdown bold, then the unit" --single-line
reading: **10** V
